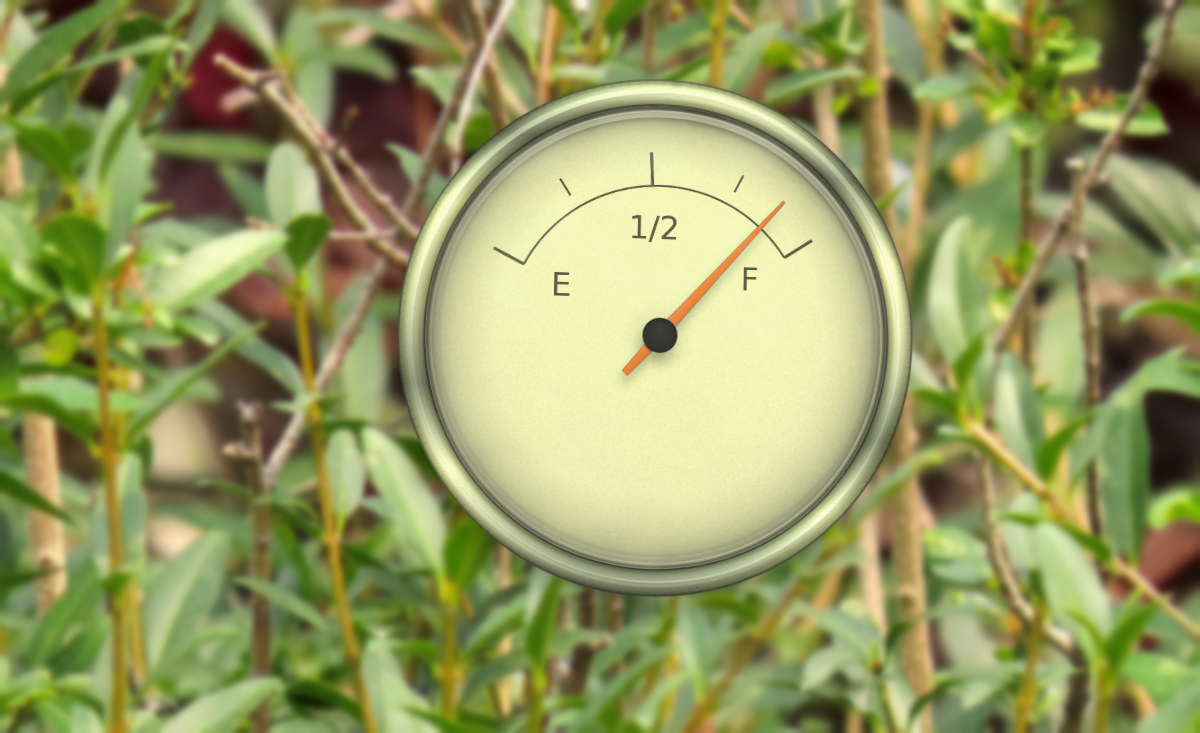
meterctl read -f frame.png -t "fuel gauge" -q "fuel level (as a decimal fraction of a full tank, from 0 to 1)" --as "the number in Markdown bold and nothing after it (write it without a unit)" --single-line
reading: **0.875**
